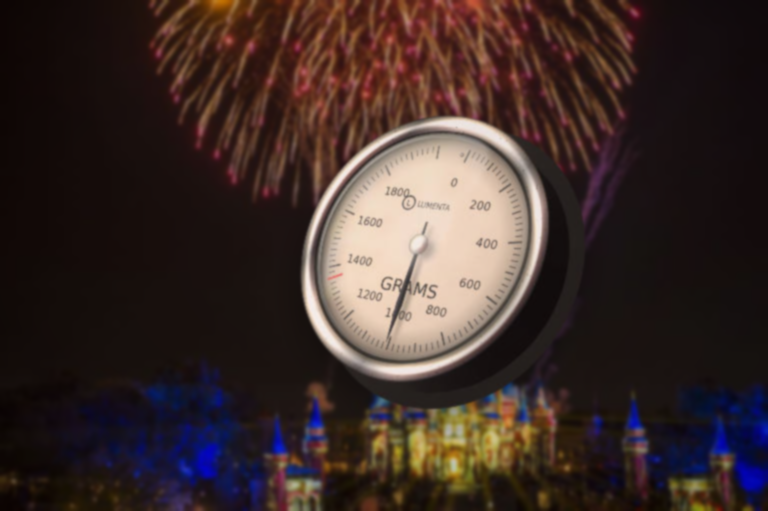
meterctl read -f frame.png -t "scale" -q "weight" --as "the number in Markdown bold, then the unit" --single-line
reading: **1000** g
